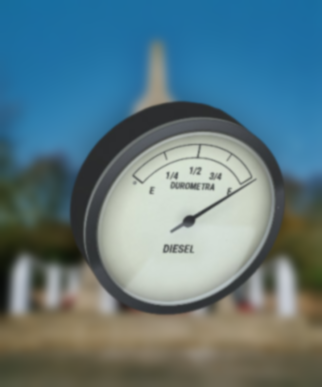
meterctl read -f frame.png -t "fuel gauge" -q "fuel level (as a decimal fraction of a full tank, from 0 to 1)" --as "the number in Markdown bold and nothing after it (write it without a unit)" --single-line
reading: **1**
